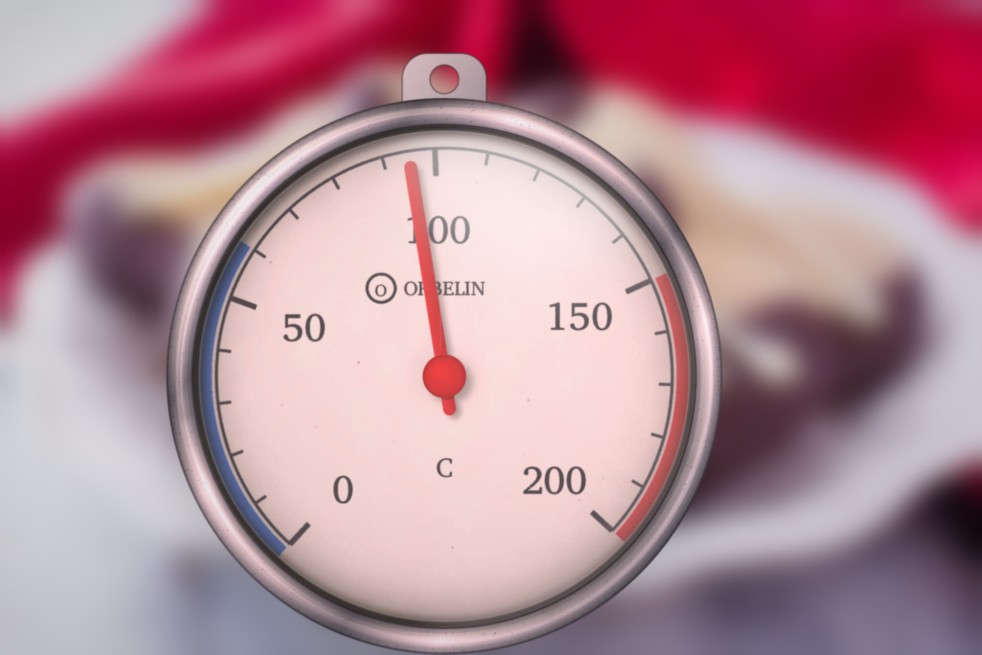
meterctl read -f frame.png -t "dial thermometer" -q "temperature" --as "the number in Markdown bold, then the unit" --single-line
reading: **95** °C
